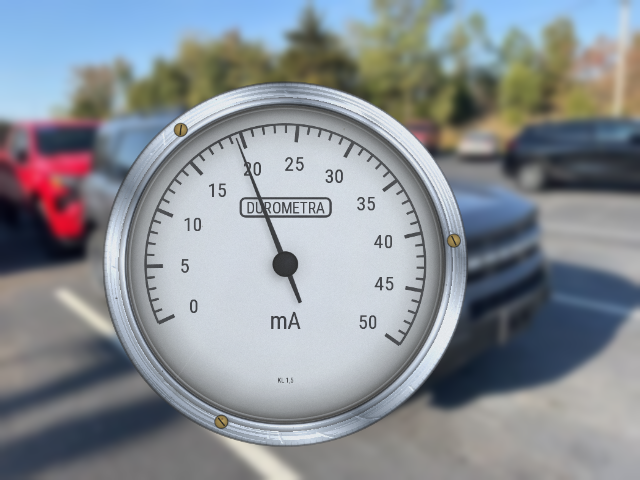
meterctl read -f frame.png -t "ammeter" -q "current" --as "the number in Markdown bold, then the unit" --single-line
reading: **19.5** mA
